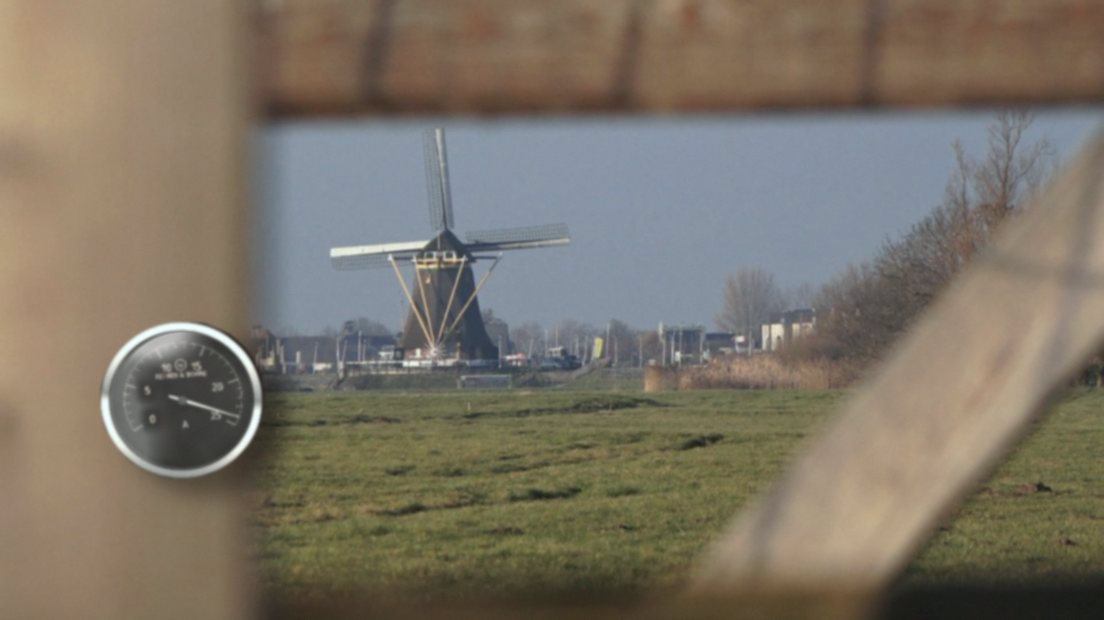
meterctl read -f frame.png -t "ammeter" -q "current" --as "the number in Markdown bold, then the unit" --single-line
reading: **24** A
